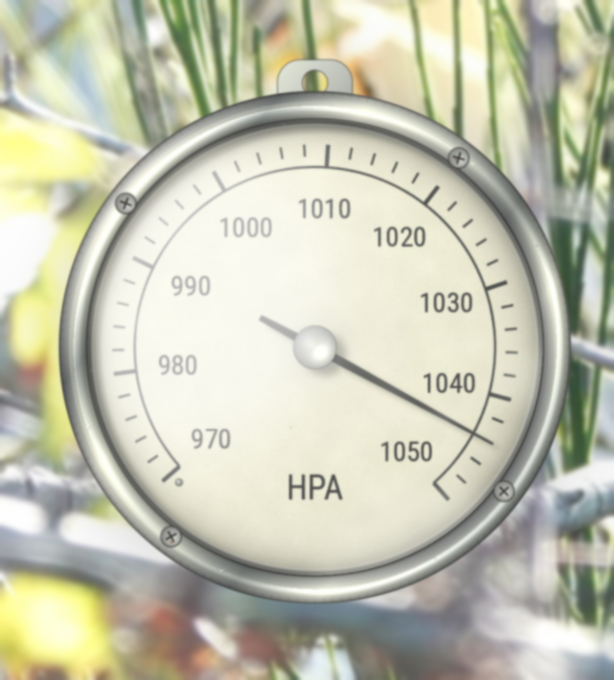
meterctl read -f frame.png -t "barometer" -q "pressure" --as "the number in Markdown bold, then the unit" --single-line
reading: **1044** hPa
